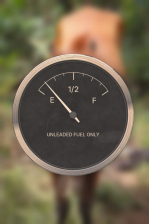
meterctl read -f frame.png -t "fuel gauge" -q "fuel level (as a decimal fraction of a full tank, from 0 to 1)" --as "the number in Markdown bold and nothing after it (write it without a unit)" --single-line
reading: **0.125**
